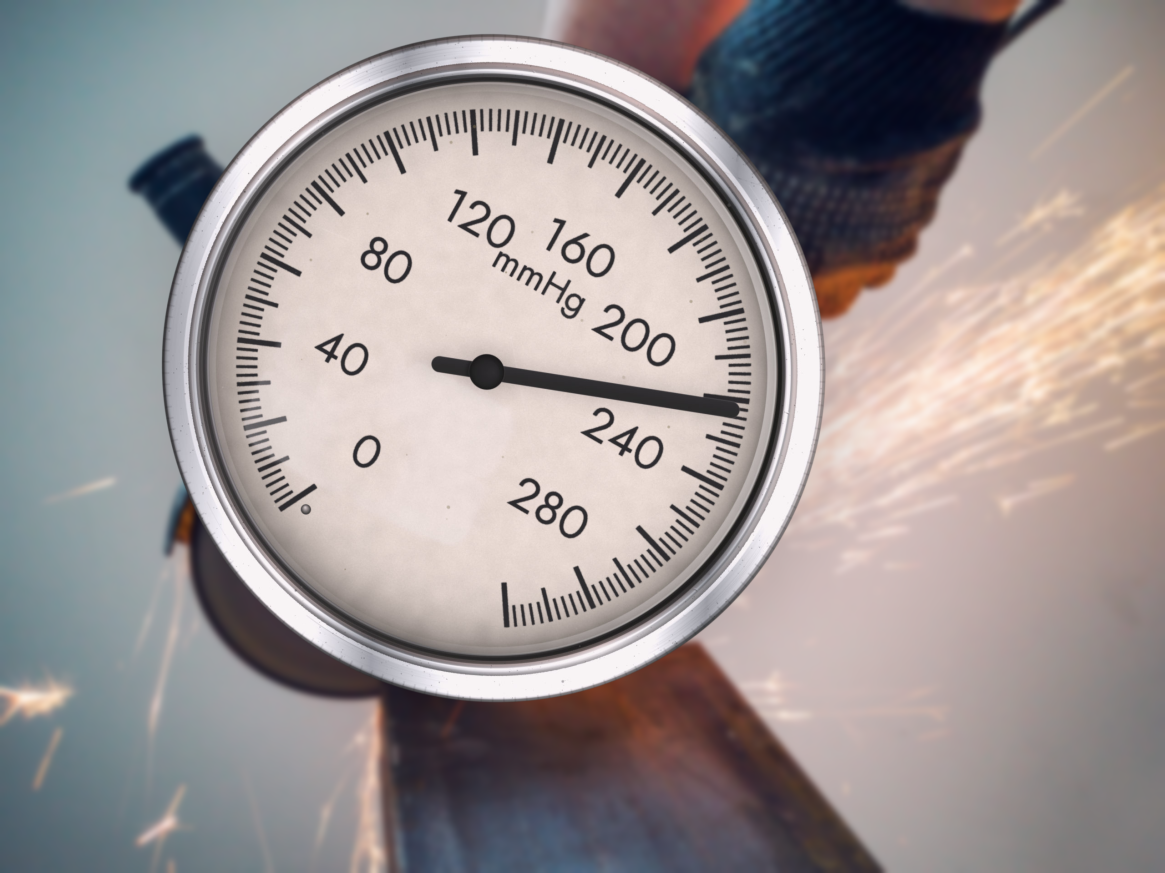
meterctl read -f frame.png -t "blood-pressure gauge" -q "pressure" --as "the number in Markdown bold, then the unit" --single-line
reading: **222** mmHg
